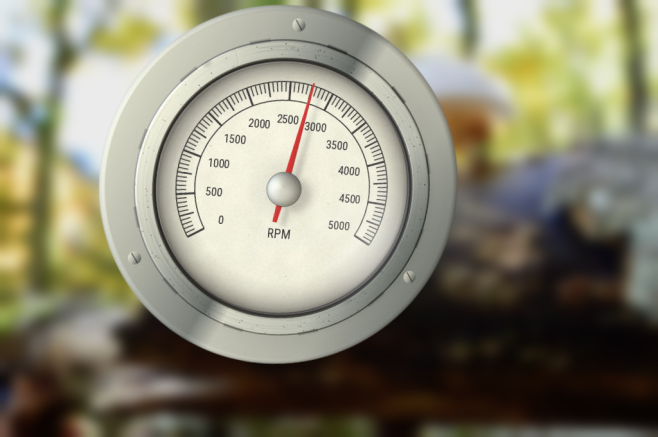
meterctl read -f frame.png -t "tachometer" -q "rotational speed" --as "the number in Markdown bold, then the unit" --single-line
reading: **2750** rpm
